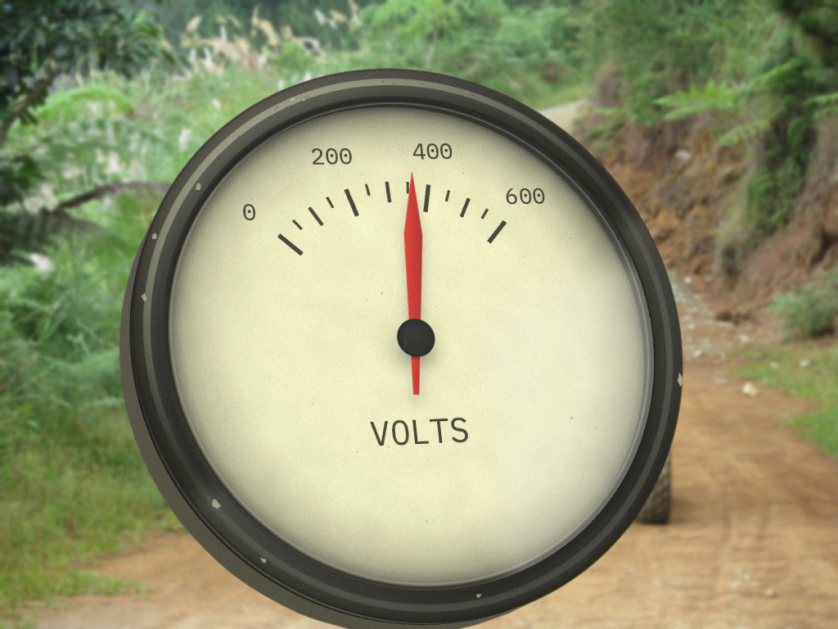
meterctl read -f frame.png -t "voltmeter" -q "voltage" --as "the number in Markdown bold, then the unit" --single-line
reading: **350** V
